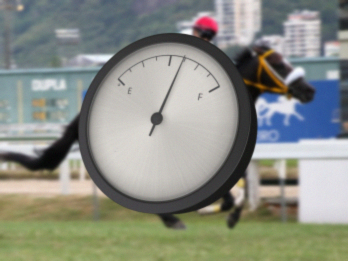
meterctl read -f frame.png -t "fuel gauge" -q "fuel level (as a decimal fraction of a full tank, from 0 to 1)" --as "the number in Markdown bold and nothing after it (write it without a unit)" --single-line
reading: **0.625**
